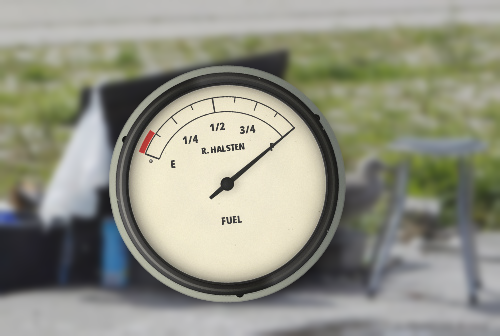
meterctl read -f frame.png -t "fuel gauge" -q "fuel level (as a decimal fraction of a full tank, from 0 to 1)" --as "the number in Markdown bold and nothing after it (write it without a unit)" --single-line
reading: **1**
